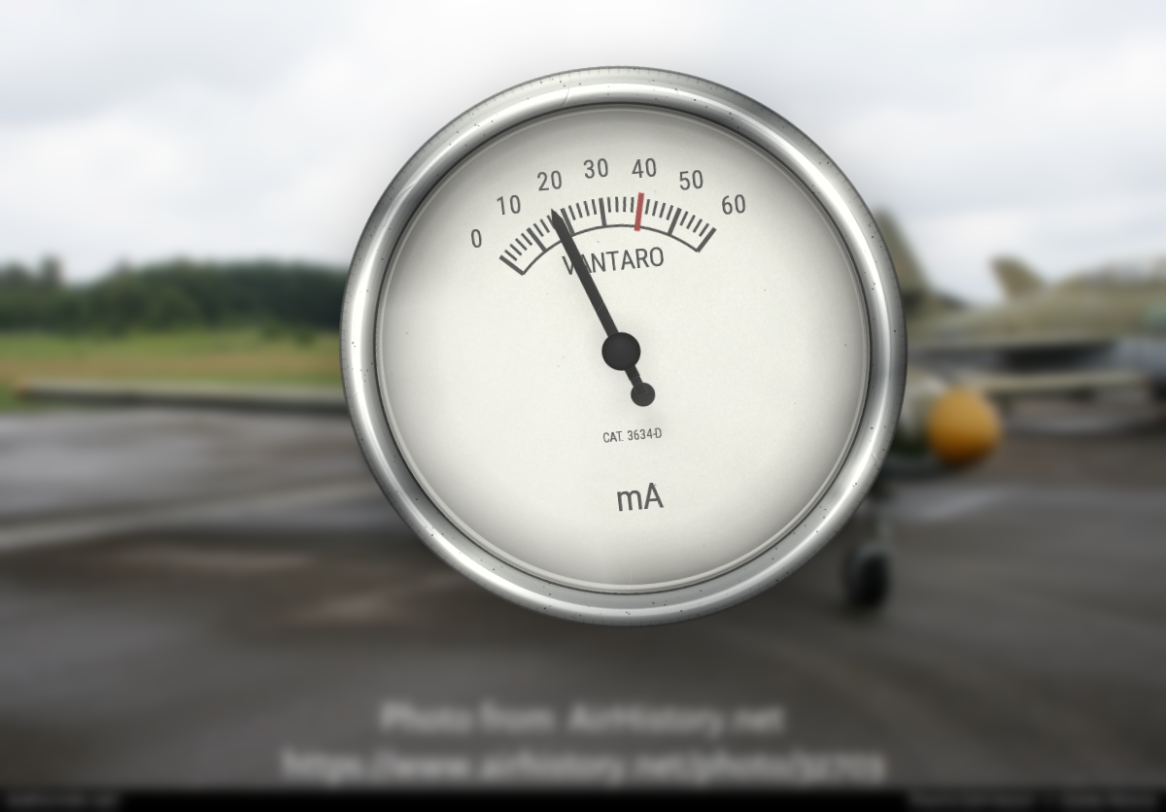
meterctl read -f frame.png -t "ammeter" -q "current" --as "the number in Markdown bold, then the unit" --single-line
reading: **18** mA
